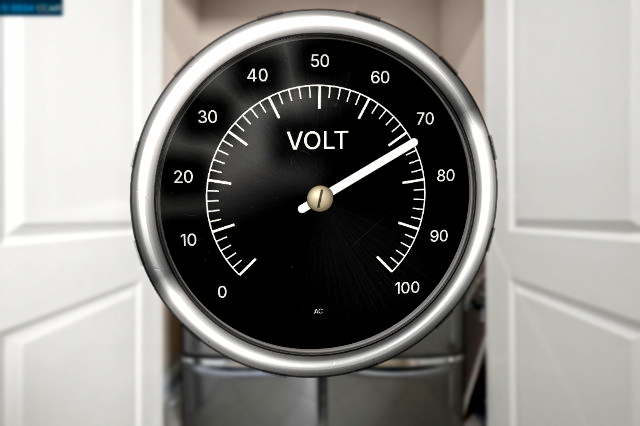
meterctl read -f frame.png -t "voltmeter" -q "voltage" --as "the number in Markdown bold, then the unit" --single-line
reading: **72** V
